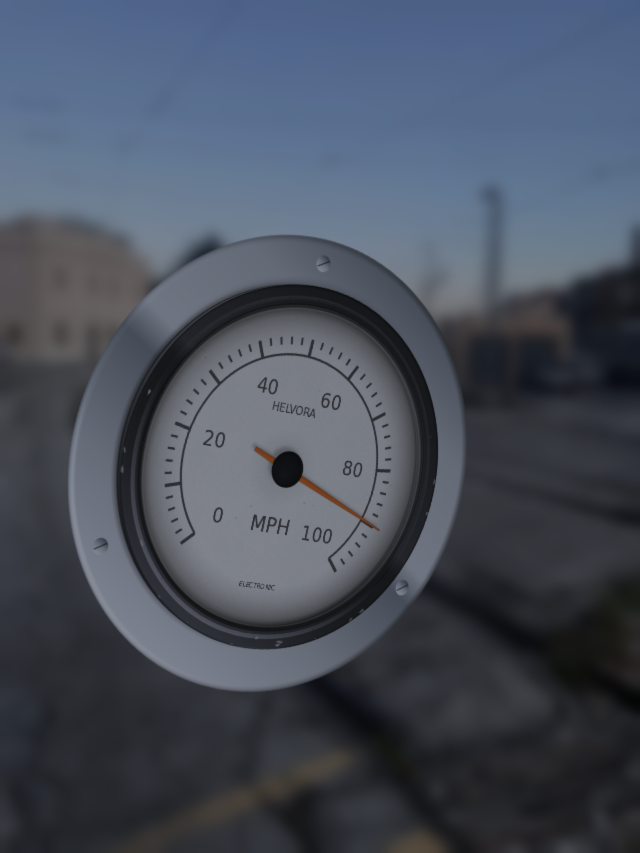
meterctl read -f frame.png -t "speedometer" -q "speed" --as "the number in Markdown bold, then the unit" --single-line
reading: **90** mph
